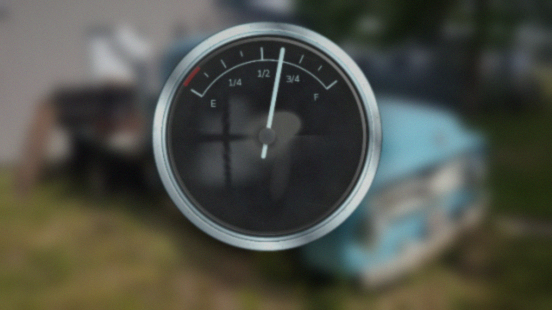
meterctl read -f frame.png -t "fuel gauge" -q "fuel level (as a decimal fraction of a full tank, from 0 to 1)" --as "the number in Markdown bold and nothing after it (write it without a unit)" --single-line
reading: **0.625**
